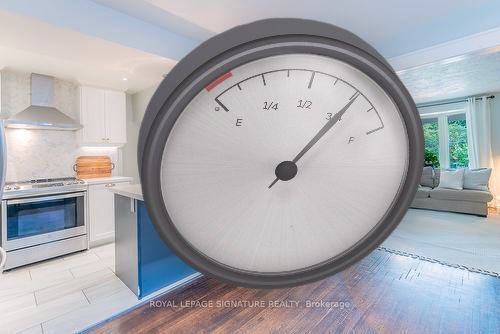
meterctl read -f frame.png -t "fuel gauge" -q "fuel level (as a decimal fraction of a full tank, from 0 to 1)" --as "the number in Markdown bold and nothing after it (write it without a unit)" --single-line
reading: **0.75**
